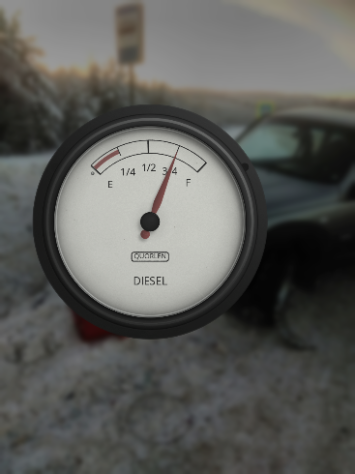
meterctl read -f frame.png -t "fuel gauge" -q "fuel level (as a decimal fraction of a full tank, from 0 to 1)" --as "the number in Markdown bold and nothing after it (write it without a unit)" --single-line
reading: **0.75**
